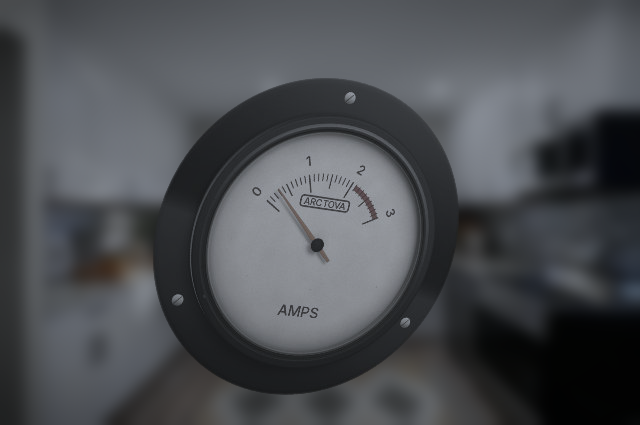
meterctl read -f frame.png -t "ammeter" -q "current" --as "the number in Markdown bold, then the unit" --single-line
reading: **0.3** A
